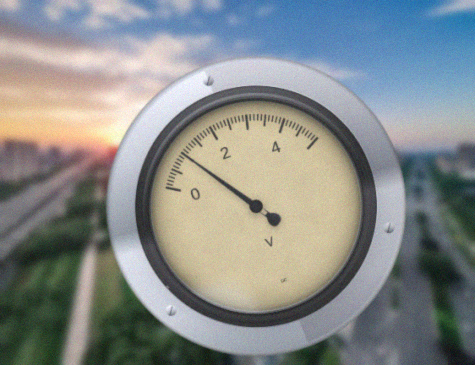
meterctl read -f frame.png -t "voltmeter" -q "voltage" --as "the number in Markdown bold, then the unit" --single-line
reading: **1** V
